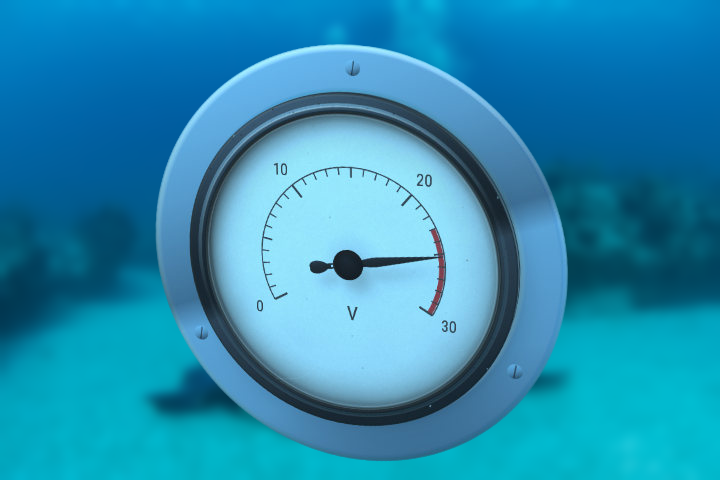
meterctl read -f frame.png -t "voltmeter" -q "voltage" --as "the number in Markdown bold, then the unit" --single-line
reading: **25** V
